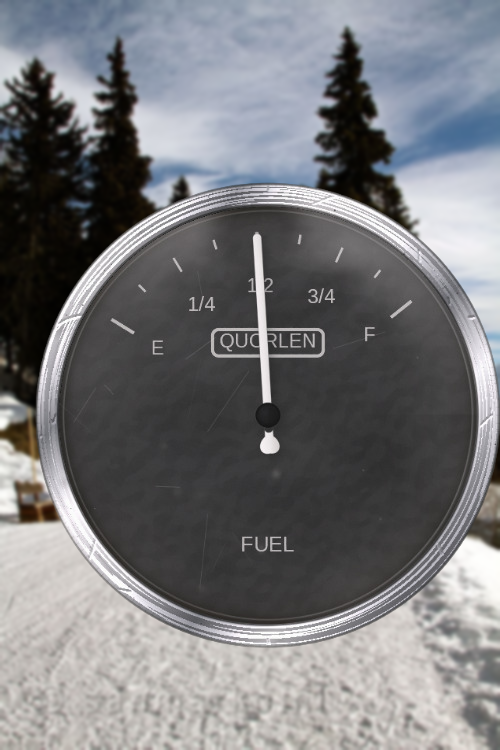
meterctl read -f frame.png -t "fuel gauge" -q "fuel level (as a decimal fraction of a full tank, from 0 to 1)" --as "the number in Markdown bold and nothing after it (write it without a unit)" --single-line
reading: **0.5**
